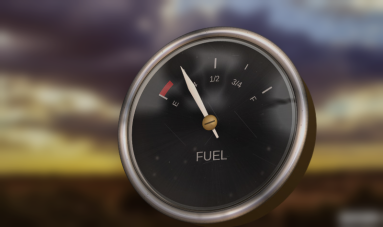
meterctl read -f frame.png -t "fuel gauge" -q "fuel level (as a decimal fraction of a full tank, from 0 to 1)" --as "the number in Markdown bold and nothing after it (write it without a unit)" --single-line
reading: **0.25**
